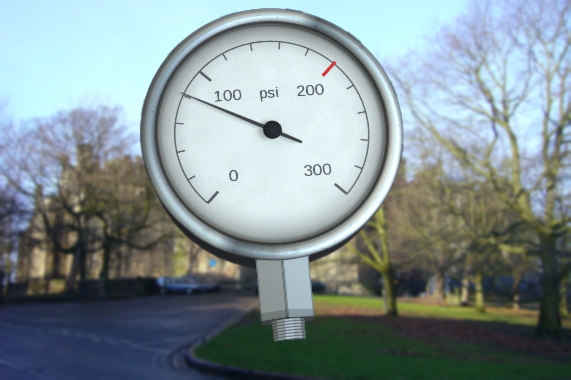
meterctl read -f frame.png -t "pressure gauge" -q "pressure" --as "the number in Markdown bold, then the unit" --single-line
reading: **80** psi
